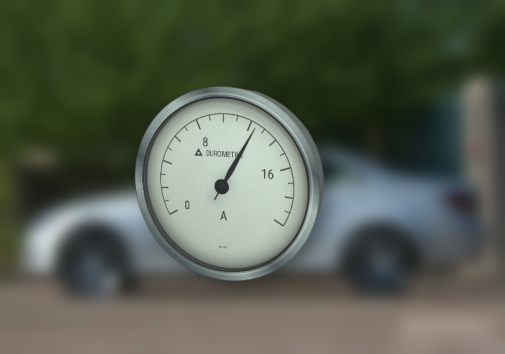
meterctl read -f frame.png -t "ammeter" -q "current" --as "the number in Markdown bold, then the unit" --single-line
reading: **12.5** A
